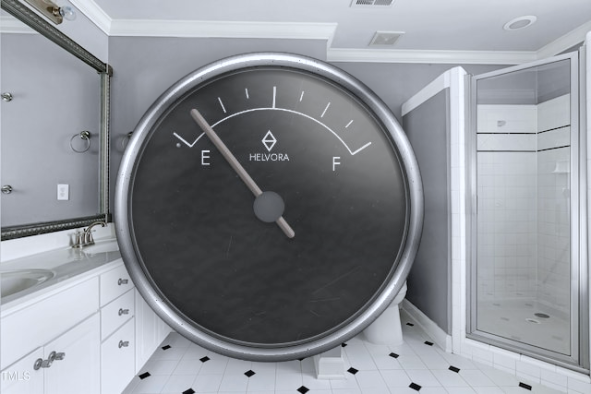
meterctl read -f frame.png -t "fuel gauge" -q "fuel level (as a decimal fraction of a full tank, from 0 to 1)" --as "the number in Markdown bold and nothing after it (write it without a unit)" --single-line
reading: **0.125**
